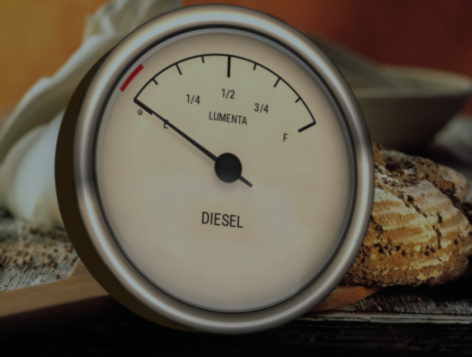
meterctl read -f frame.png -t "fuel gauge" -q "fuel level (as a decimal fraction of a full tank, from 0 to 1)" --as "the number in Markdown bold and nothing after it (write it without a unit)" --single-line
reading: **0**
